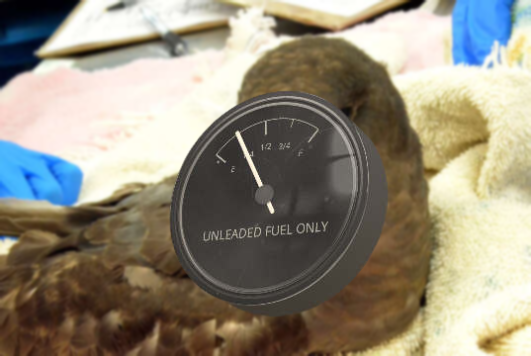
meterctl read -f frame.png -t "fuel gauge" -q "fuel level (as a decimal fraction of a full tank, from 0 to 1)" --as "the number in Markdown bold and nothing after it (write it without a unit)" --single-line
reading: **0.25**
